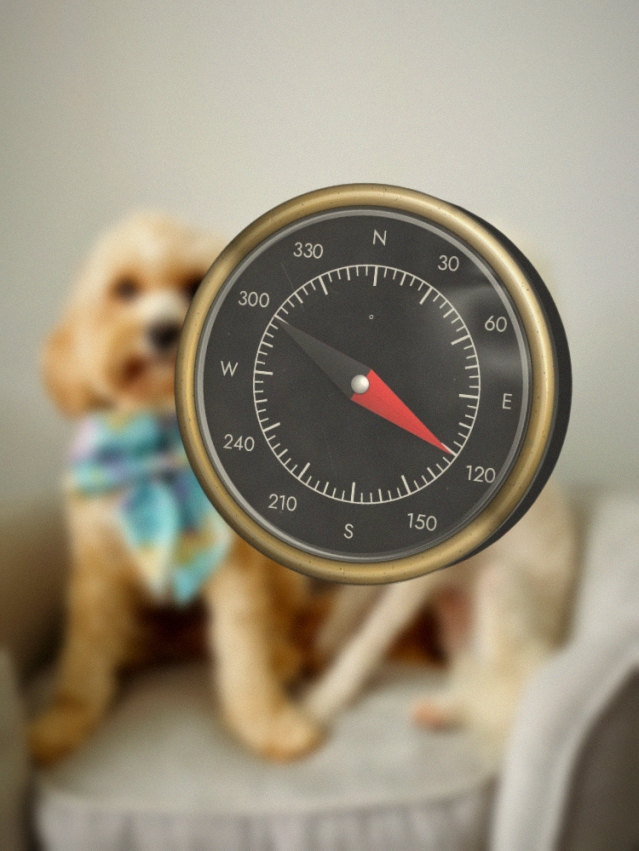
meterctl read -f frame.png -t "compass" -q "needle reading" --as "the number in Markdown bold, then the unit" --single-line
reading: **120** °
